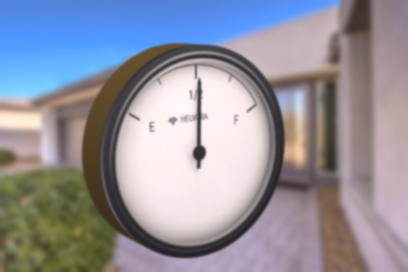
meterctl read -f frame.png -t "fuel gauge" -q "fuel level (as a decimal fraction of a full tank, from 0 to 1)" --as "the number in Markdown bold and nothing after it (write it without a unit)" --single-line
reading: **0.5**
